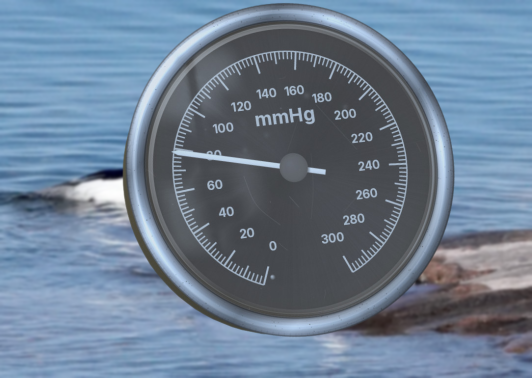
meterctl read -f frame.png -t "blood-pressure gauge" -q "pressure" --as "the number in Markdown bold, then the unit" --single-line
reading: **78** mmHg
